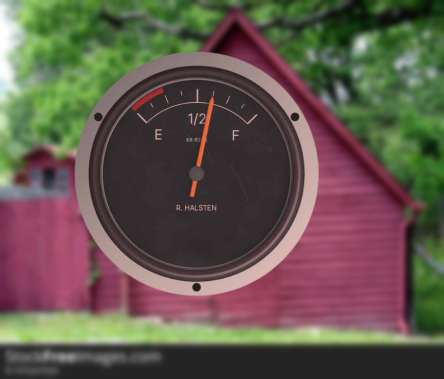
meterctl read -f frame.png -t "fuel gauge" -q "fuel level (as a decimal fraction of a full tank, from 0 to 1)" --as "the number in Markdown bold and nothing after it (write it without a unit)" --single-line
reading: **0.625**
